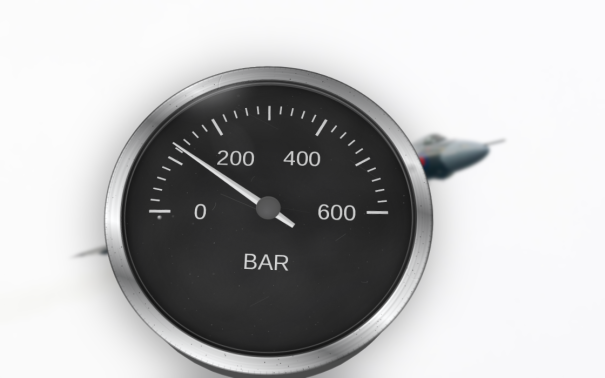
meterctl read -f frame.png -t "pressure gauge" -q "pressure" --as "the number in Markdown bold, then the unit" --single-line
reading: **120** bar
